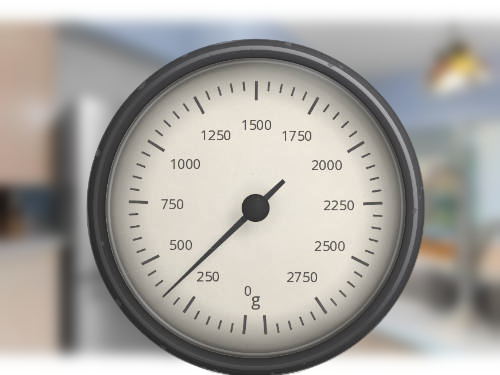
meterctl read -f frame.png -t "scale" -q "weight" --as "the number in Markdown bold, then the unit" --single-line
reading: **350** g
